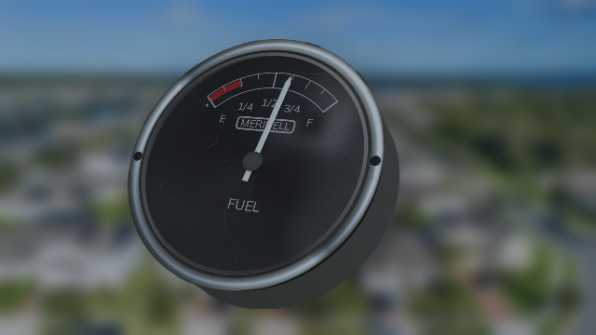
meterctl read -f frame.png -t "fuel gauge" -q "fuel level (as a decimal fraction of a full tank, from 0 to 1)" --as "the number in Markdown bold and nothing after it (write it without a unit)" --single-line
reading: **0.625**
